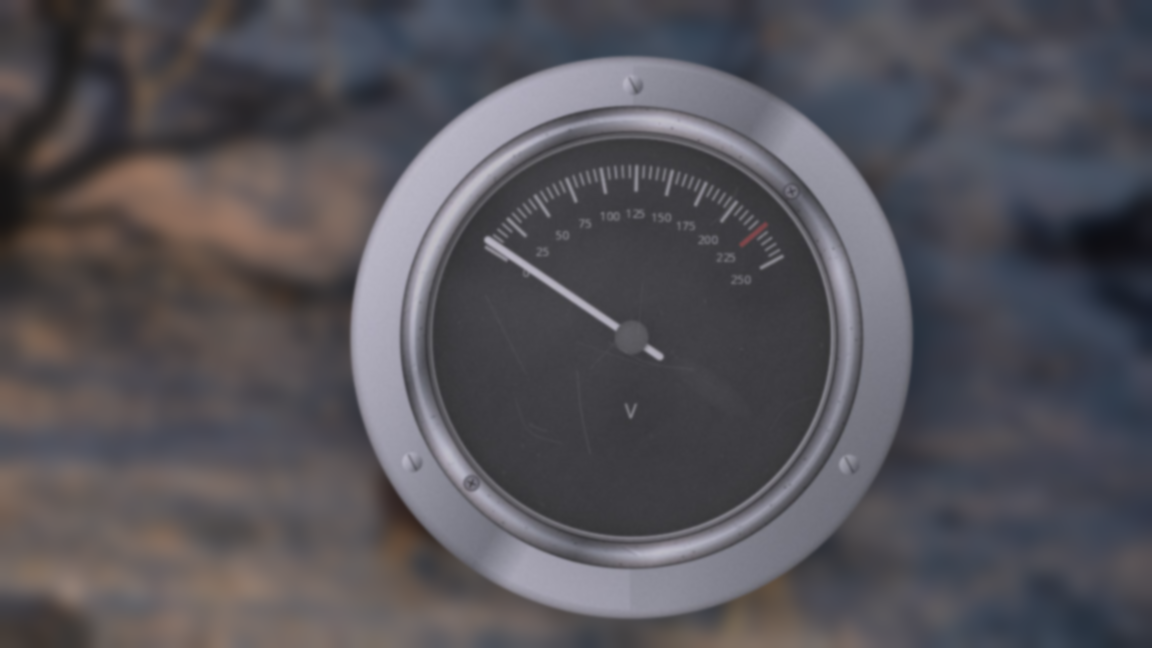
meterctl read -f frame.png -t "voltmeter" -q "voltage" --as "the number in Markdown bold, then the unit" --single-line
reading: **5** V
